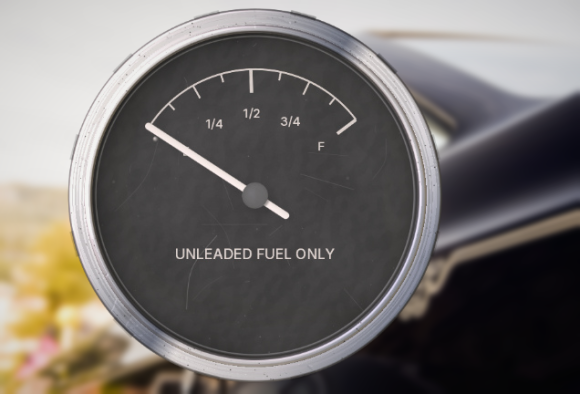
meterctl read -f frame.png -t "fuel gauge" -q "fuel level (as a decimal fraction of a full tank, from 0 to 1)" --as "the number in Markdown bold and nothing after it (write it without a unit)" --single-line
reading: **0**
